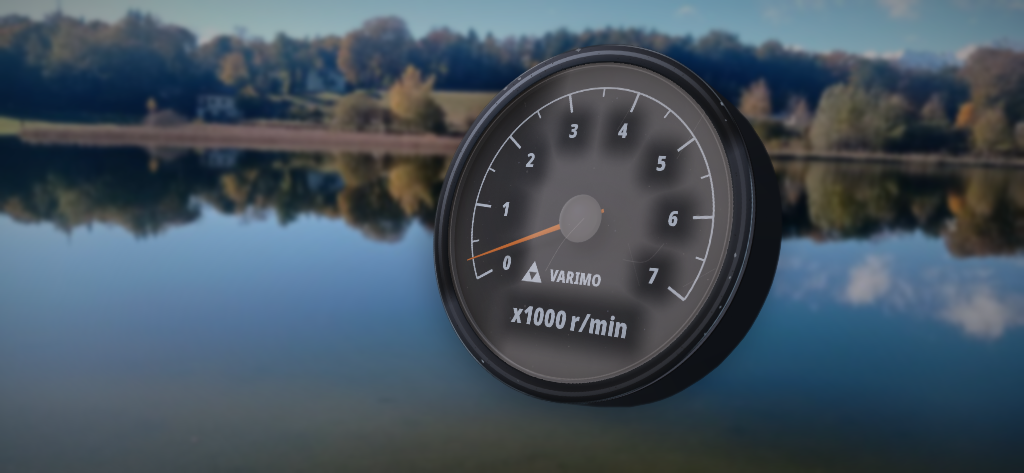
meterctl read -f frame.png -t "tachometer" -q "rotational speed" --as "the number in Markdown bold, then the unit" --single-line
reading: **250** rpm
